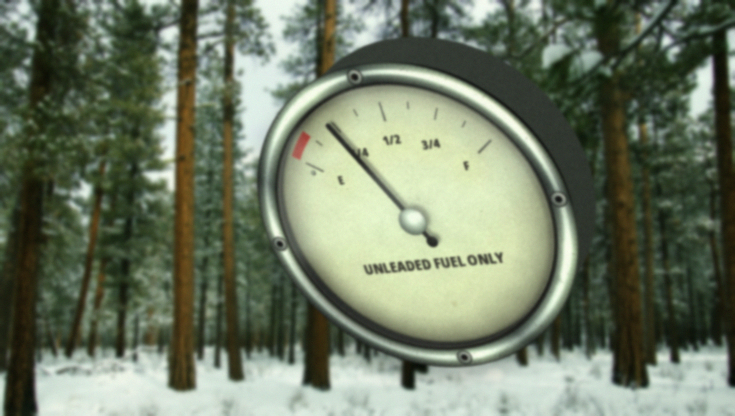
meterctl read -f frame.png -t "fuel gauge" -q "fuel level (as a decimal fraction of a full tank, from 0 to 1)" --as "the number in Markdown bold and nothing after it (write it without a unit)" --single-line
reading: **0.25**
